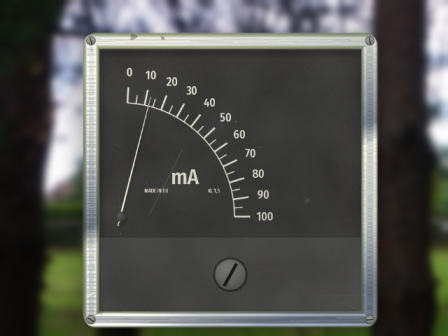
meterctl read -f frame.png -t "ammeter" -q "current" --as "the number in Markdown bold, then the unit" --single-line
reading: **12.5** mA
